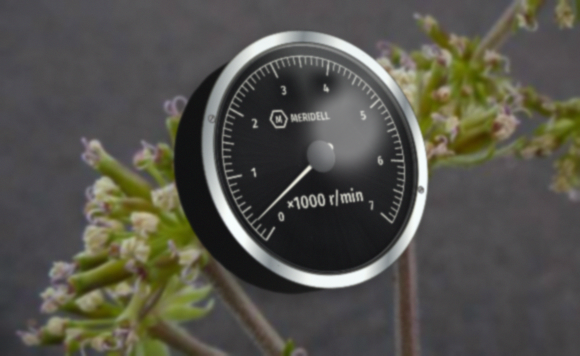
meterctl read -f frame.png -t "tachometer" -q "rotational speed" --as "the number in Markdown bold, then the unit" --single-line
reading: **300** rpm
